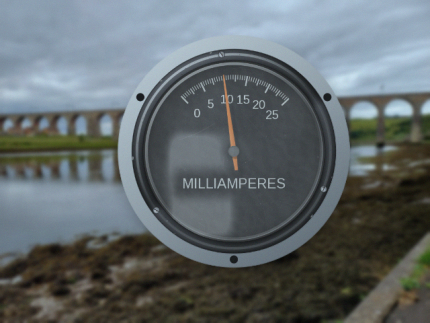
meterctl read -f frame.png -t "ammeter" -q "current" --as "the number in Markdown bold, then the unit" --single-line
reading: **10** mA
